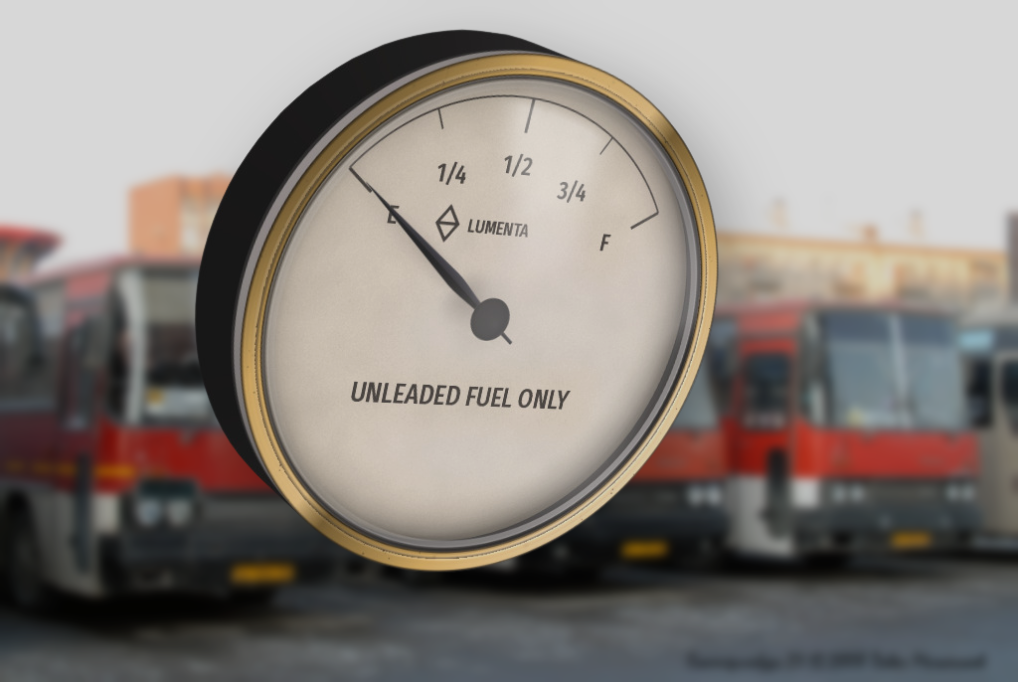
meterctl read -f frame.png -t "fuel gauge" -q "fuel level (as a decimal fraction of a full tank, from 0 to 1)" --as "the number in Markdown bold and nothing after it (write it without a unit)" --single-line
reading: **0**
